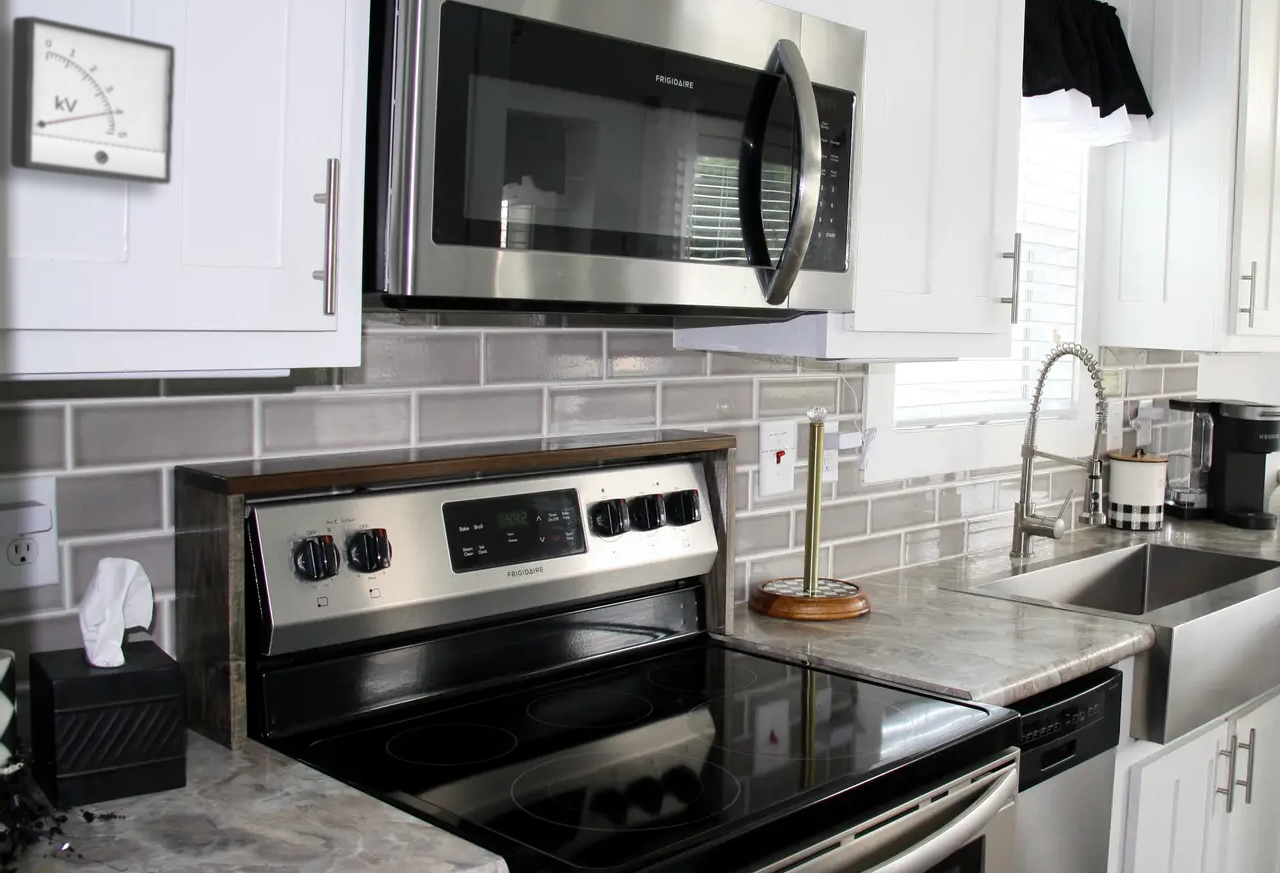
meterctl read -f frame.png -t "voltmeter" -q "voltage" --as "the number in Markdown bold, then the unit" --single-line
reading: **4** kV
